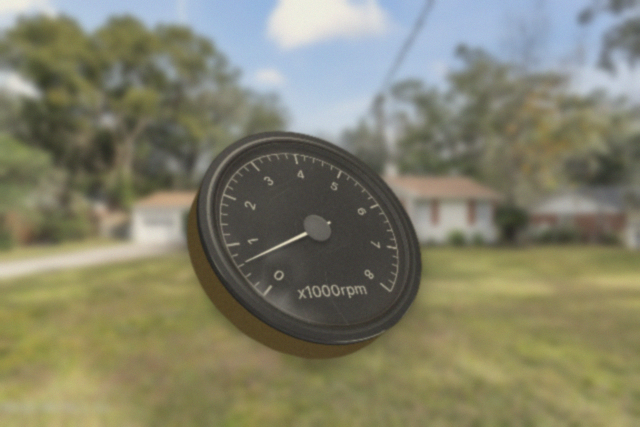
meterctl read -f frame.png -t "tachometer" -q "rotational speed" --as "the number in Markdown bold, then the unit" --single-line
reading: **600** rpm
